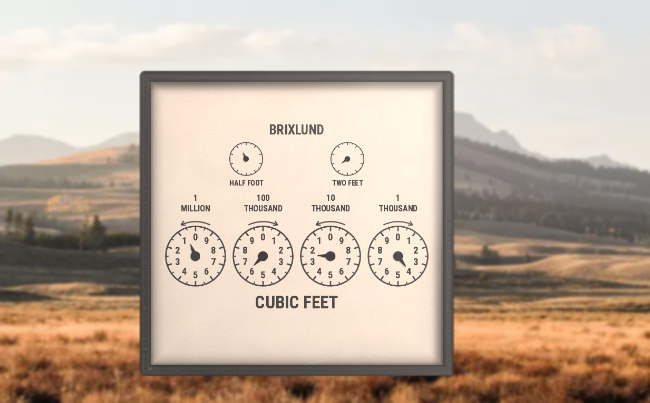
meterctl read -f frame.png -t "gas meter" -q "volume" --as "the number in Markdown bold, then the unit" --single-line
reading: **62400** ft³
